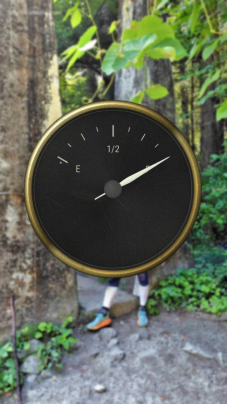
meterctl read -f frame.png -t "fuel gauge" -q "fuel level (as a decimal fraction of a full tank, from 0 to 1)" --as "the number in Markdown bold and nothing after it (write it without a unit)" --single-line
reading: **1**
